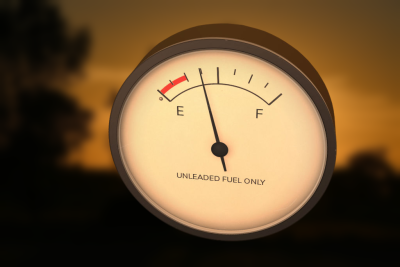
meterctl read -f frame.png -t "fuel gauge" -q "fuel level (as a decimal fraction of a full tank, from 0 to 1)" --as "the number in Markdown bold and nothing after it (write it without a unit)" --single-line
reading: **0.375**
